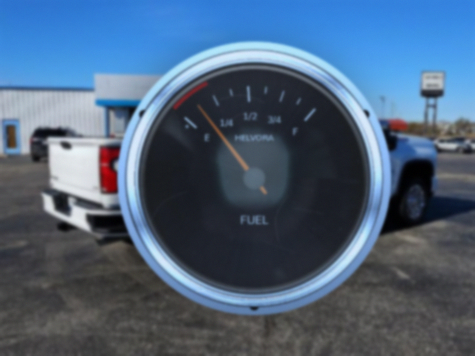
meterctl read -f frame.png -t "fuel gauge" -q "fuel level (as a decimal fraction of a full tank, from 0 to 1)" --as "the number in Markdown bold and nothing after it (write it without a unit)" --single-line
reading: **0.125**
